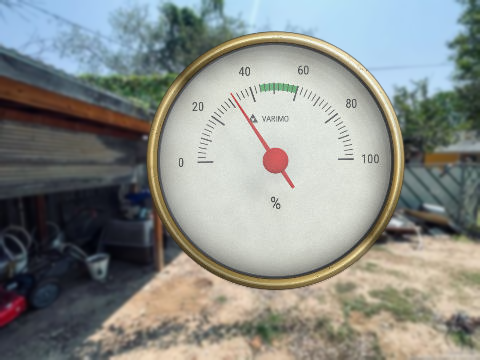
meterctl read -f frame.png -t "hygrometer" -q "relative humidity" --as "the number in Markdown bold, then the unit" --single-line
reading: **32** %
